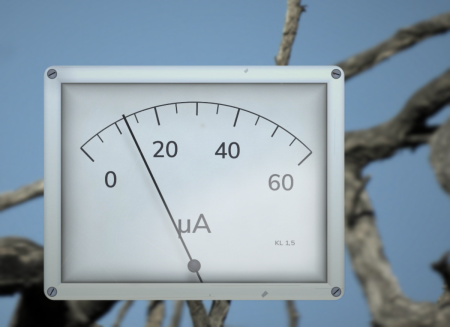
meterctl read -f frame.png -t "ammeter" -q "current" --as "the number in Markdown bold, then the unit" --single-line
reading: **12.5** µA
